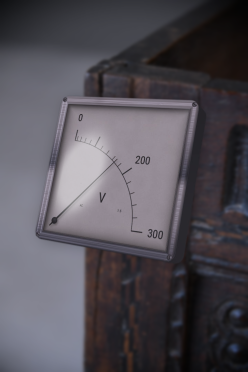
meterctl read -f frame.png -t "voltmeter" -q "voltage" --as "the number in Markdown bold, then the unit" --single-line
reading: **170** V
